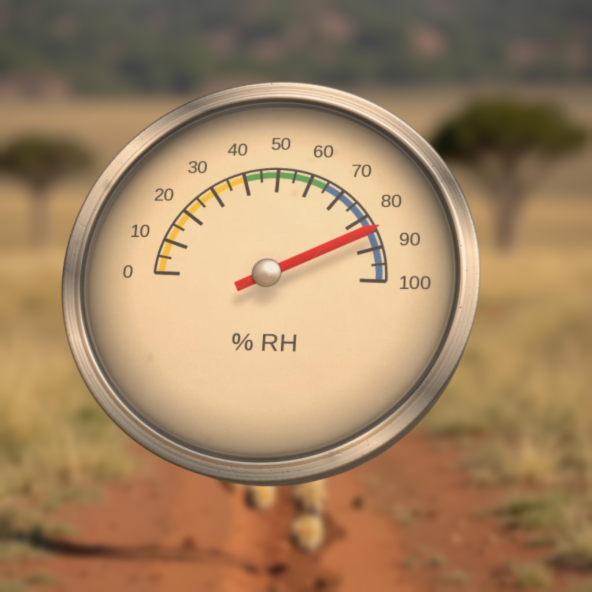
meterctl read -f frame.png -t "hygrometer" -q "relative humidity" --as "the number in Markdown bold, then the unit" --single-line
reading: **85** %
